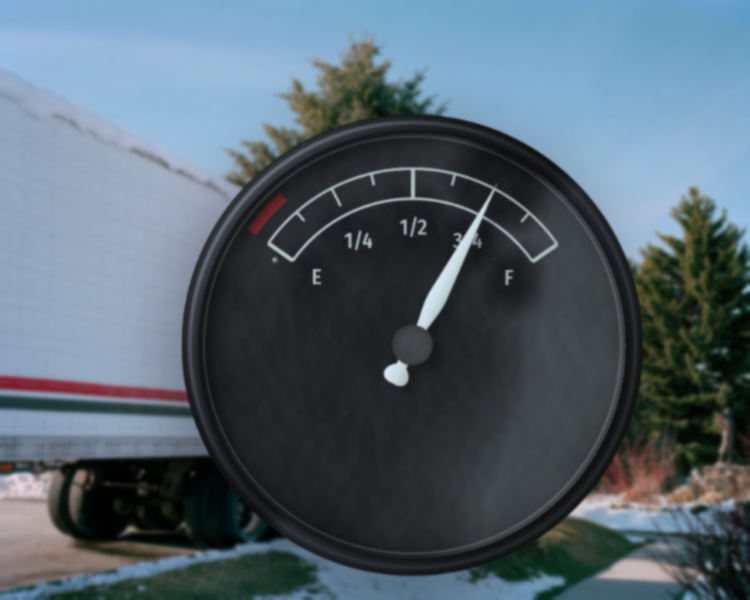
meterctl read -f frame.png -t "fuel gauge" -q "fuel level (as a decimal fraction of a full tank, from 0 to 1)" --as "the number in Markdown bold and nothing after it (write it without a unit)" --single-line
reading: **0.75**
